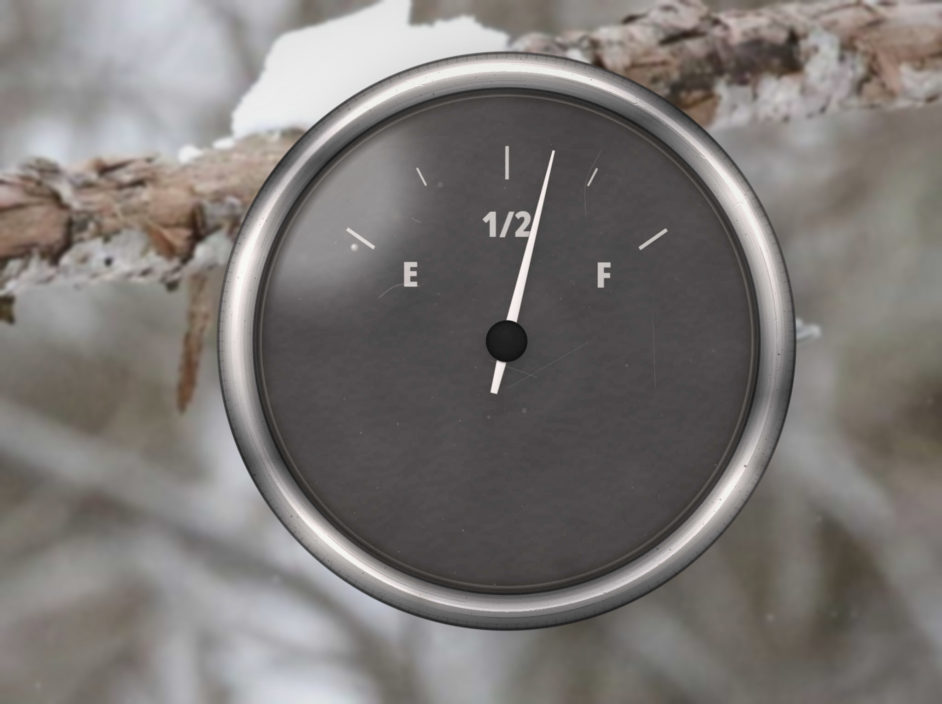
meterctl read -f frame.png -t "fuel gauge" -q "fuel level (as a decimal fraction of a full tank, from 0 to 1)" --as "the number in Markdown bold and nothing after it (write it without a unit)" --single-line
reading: **0.625**
